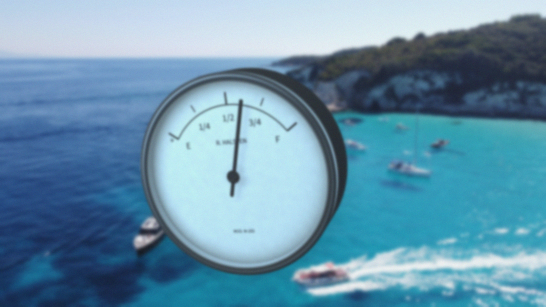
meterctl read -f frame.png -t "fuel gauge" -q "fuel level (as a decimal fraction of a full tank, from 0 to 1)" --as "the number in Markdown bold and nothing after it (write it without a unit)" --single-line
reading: **0.625**
